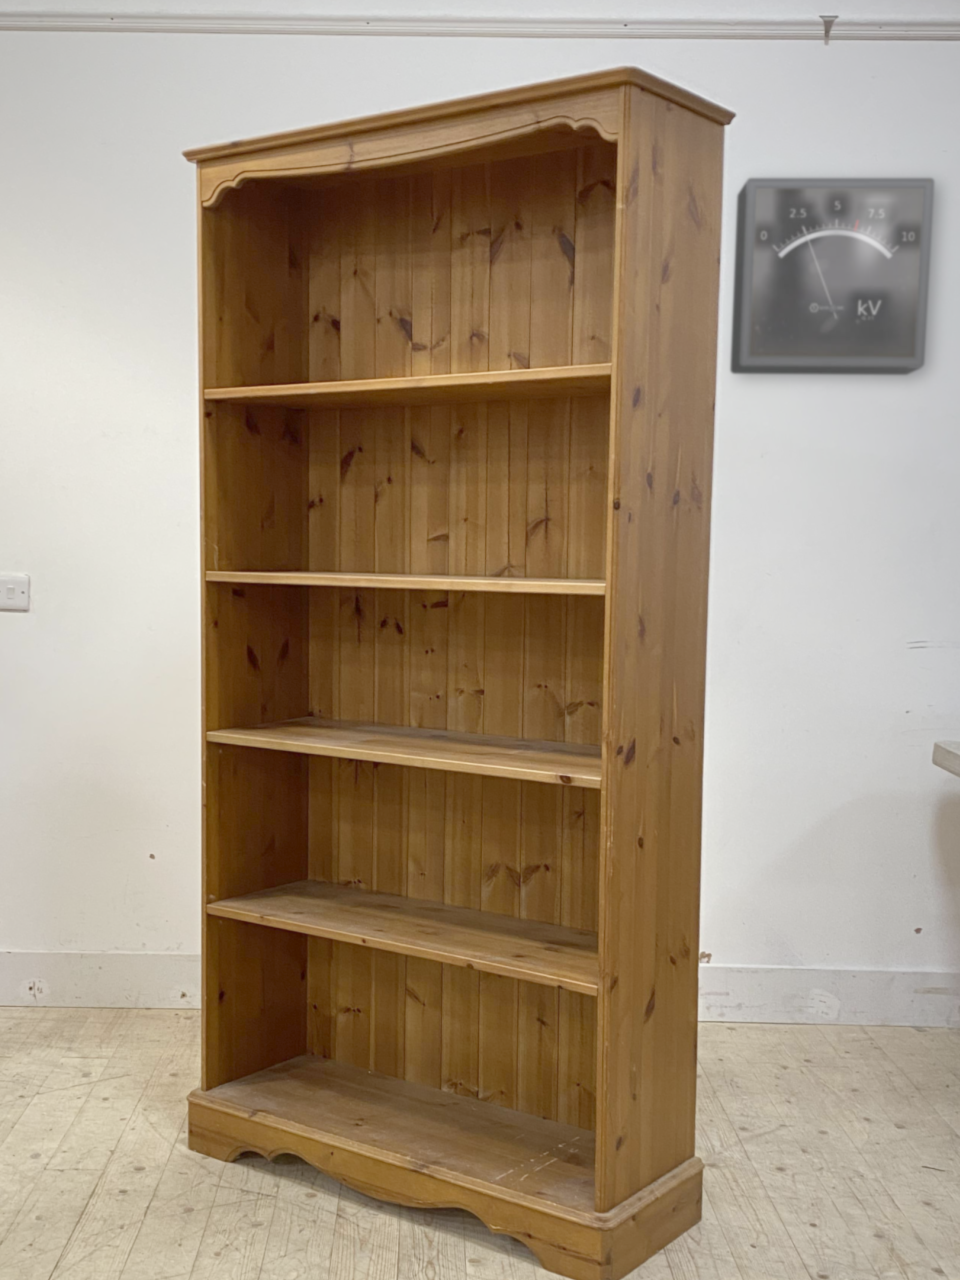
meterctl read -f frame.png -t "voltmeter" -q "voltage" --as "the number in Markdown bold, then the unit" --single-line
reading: **2.5** kV
